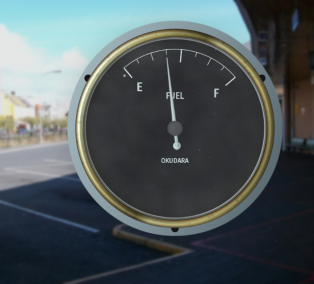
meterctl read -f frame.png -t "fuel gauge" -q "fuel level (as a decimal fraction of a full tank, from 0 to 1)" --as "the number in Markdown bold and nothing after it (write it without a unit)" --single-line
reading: **0.375**
